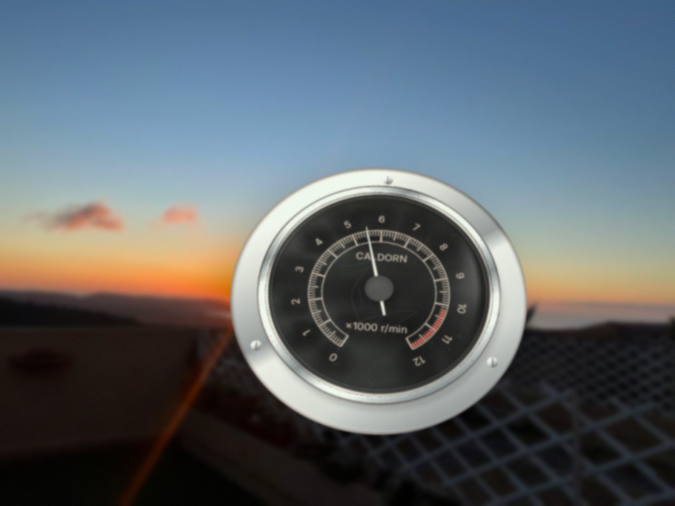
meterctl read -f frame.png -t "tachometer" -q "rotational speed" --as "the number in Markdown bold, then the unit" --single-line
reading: **5500** rpm
